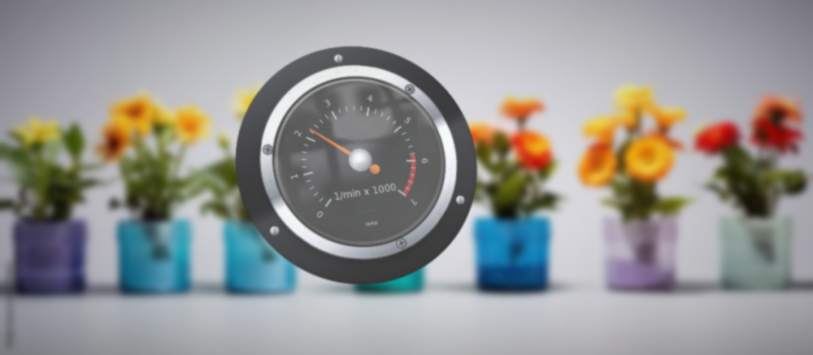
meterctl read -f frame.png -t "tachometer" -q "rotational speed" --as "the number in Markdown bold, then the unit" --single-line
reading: **2200** rpm
